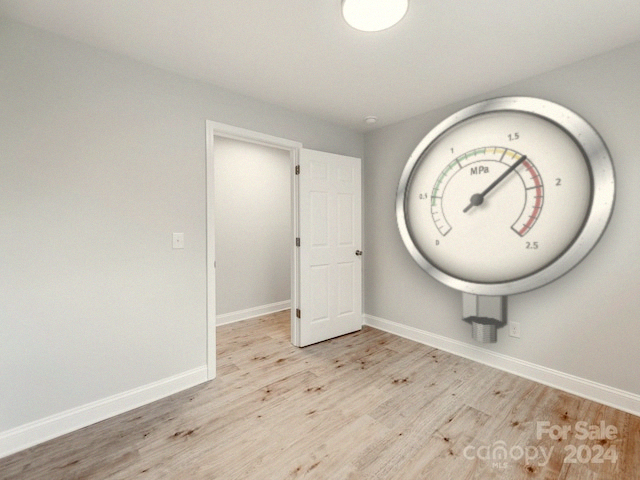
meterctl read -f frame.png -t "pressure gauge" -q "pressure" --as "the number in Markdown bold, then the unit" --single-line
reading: **1.7** MPa
